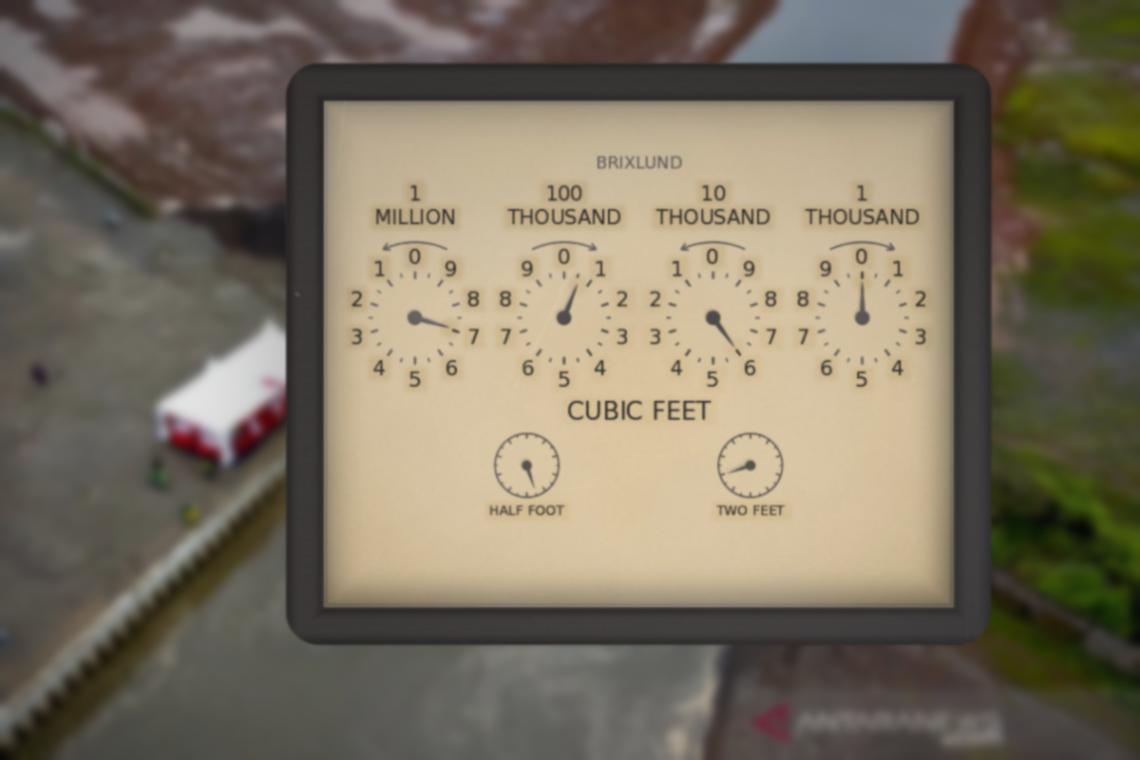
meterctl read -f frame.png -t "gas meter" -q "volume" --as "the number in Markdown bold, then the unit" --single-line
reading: **706000** ft³
